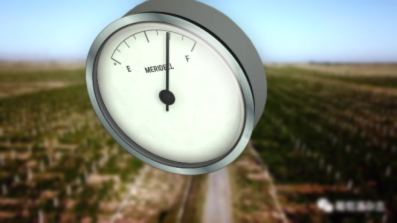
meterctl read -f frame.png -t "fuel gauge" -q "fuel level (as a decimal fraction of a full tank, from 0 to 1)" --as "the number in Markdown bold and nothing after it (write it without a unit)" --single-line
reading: **0.75**
